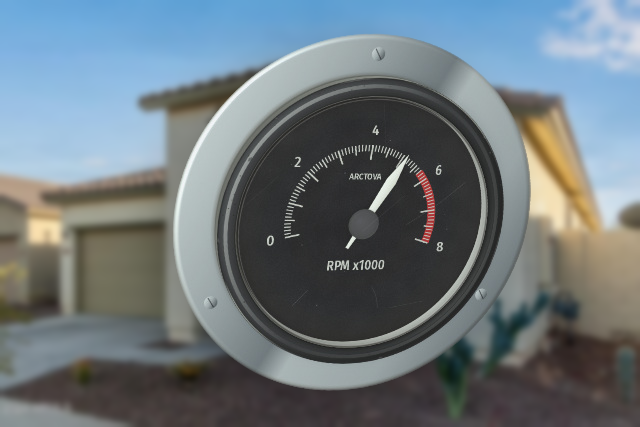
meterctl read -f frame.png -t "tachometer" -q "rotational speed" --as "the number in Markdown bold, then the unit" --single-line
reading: **5000** rpm
